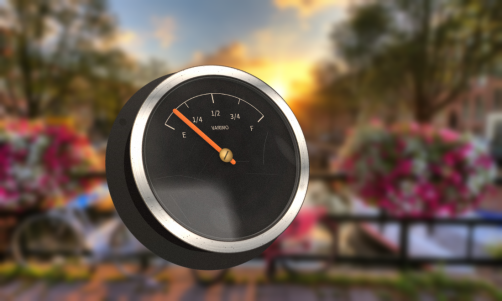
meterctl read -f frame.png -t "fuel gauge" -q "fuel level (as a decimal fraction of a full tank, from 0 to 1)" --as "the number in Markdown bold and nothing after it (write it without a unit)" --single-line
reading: **0.125**
